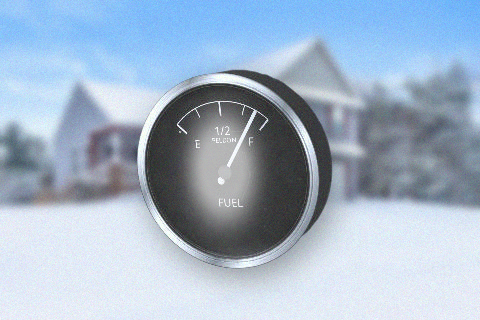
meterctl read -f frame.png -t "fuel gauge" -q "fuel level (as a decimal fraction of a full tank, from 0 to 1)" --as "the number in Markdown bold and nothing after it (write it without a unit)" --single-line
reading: **0.875**
